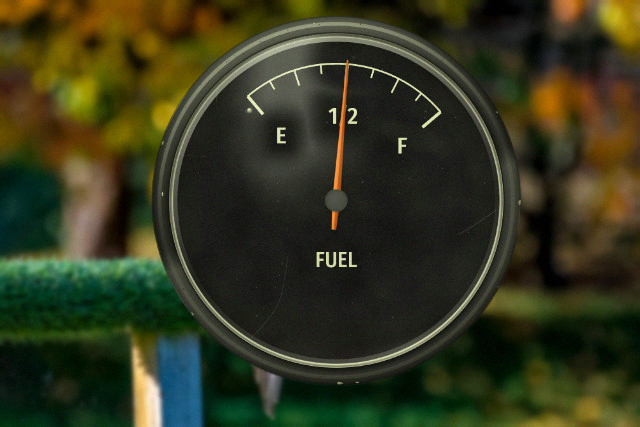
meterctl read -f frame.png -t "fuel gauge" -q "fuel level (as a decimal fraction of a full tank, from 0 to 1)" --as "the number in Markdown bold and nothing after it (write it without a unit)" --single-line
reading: **0.5**
